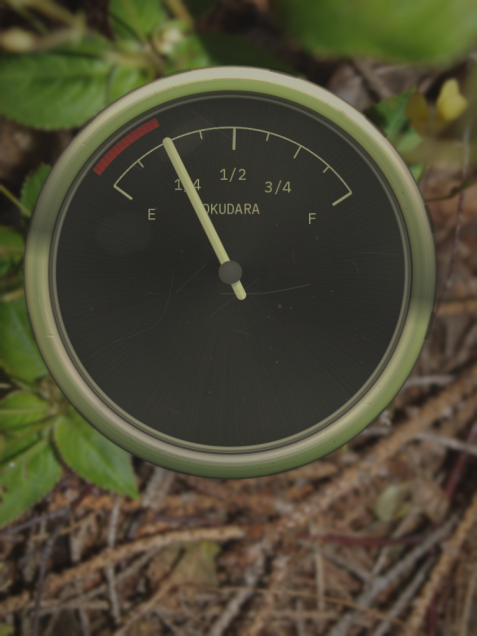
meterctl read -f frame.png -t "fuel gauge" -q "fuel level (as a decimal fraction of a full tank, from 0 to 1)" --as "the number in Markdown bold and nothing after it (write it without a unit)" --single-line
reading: **0.25**
